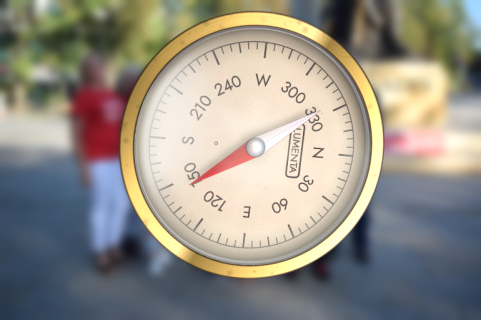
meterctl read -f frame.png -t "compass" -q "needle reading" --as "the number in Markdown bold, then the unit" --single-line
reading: **145** °
